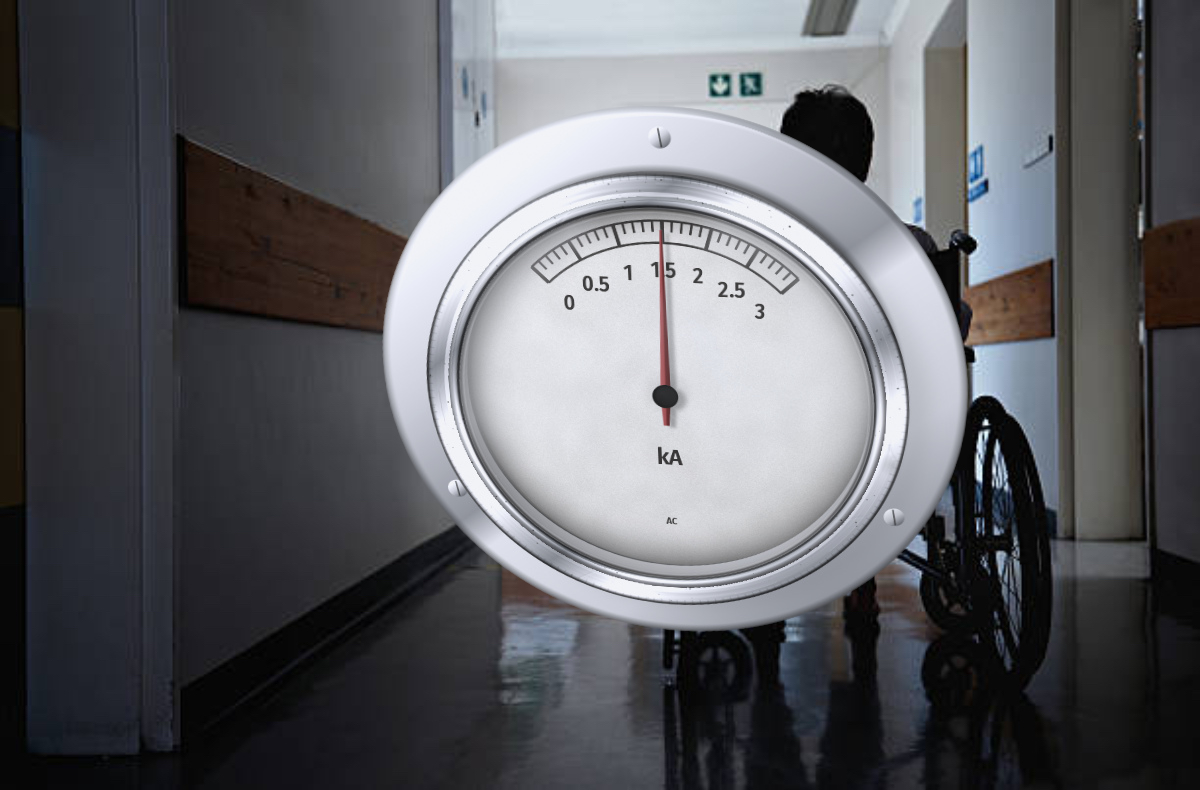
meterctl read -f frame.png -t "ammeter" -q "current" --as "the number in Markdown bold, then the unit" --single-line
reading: **1.5** kA
